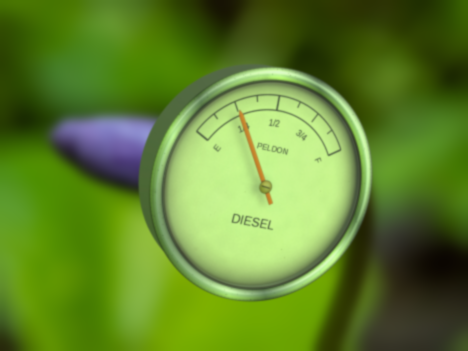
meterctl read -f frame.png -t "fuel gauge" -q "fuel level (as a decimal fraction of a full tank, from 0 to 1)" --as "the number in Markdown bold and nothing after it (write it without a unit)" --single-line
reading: **0.25**
